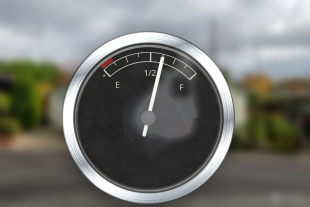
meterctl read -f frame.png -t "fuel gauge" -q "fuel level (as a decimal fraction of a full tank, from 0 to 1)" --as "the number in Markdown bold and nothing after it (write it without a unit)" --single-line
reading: **0.625**
